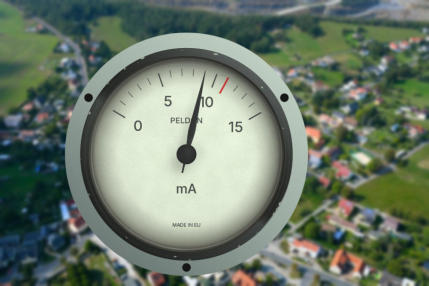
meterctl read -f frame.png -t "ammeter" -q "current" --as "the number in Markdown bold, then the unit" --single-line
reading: **9** mA
